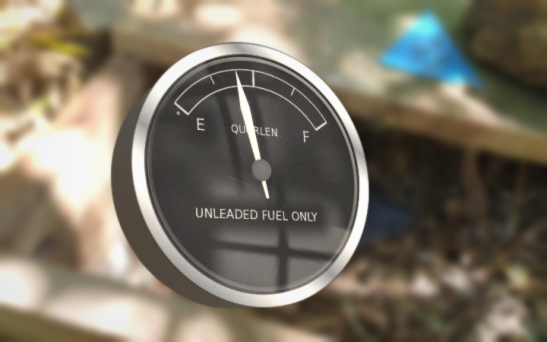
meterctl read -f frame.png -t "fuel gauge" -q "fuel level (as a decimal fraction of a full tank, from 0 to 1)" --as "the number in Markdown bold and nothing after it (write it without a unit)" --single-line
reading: **0.375**
